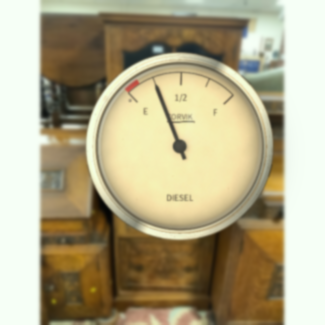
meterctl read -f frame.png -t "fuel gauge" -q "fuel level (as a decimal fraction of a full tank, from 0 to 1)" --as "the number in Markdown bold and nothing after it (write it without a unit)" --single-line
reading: **0.25**
